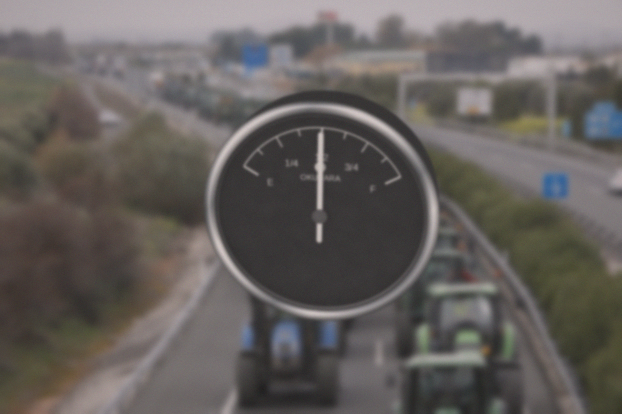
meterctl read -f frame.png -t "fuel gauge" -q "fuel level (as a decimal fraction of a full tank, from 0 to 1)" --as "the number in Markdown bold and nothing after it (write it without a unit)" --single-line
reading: **0.5**
